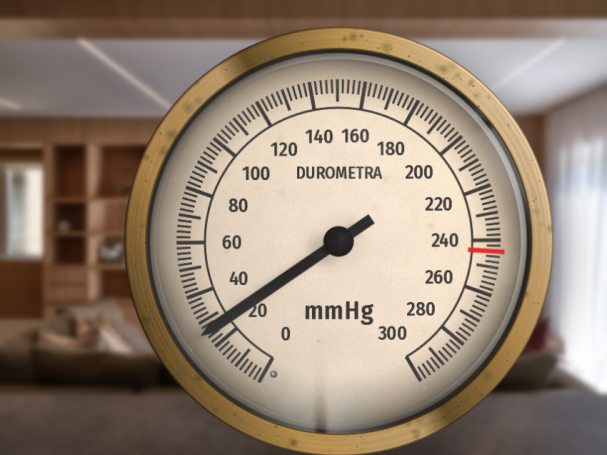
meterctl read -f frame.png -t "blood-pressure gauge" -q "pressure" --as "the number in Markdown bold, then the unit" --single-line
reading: **26** mmHg
